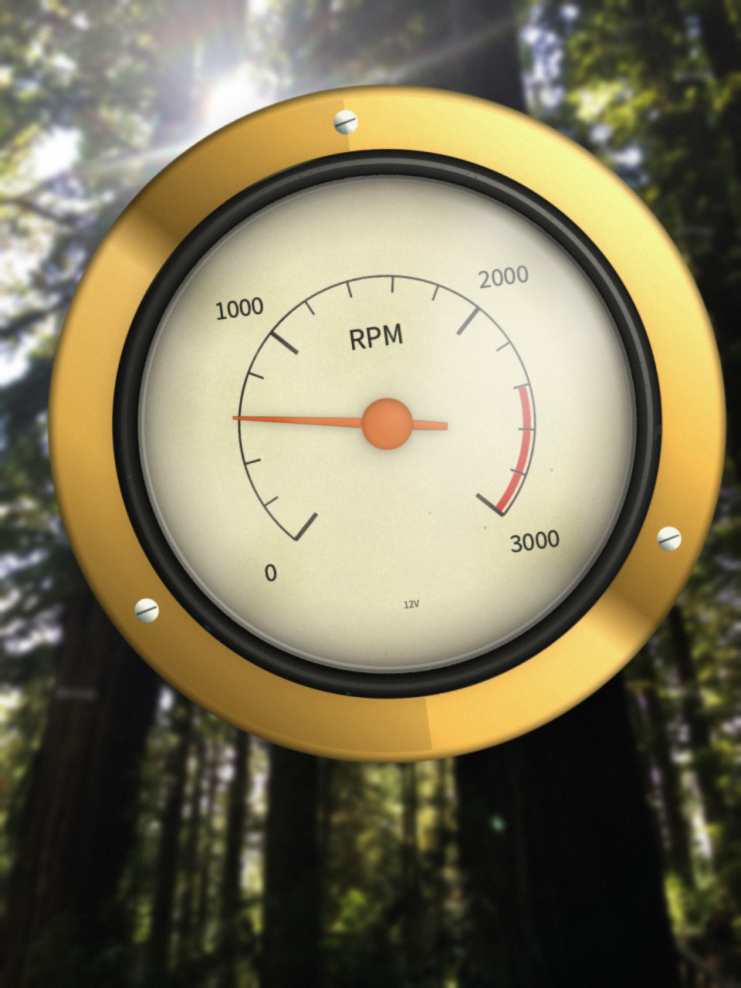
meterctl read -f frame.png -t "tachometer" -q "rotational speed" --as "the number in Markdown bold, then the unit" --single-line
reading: **600** rpm
